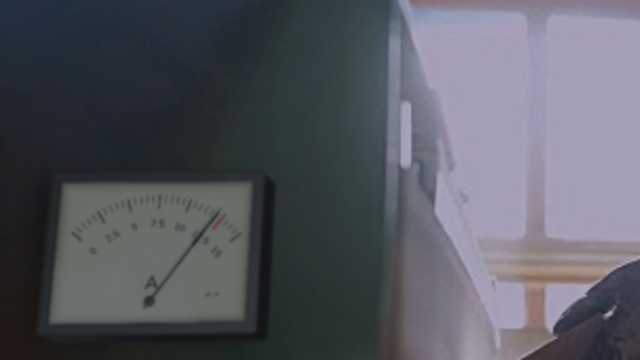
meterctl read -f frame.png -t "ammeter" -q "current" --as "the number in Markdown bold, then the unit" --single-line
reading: **12.5** A
